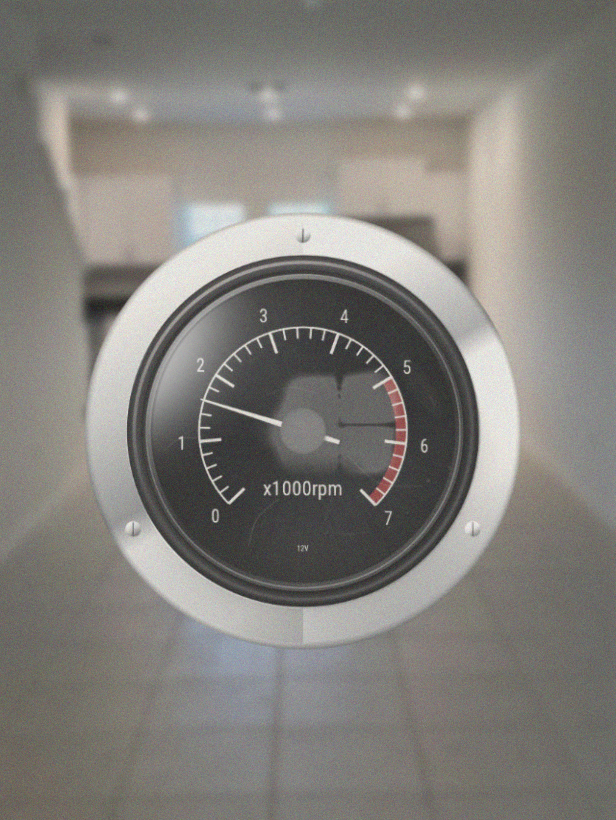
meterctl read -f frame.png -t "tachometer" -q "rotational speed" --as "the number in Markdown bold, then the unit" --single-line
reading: **1600** rpm
